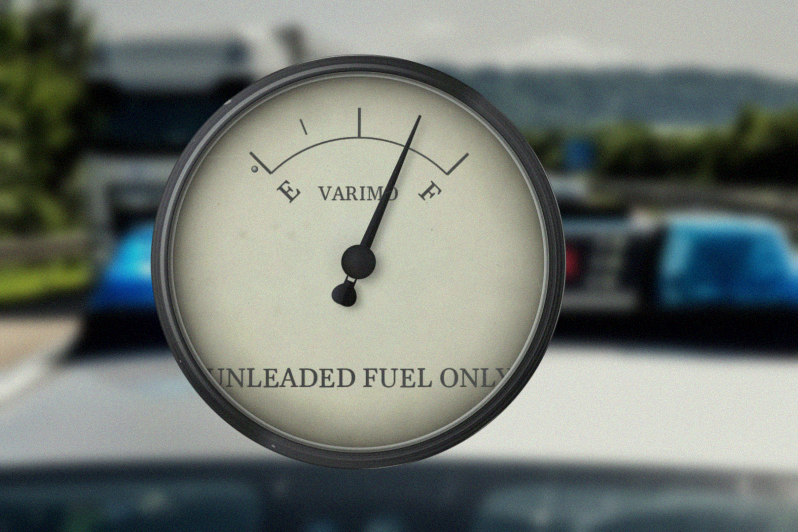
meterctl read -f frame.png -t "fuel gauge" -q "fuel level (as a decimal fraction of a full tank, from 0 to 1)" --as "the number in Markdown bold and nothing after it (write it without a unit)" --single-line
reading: **0.75**
